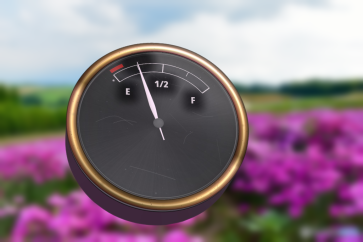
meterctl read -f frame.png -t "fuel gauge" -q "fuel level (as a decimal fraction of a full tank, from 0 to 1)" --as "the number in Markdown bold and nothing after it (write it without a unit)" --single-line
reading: **0.25**
